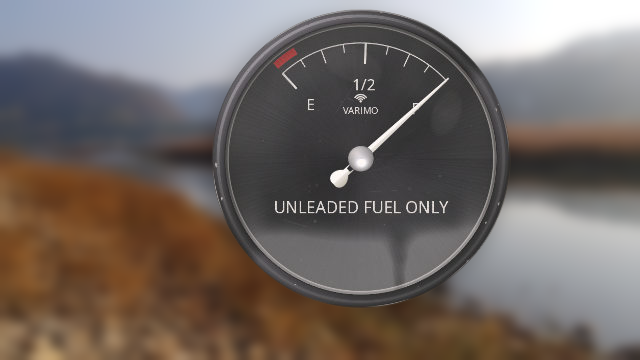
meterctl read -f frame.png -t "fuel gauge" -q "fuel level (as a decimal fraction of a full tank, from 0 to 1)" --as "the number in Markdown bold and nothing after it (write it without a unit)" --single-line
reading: **1**
